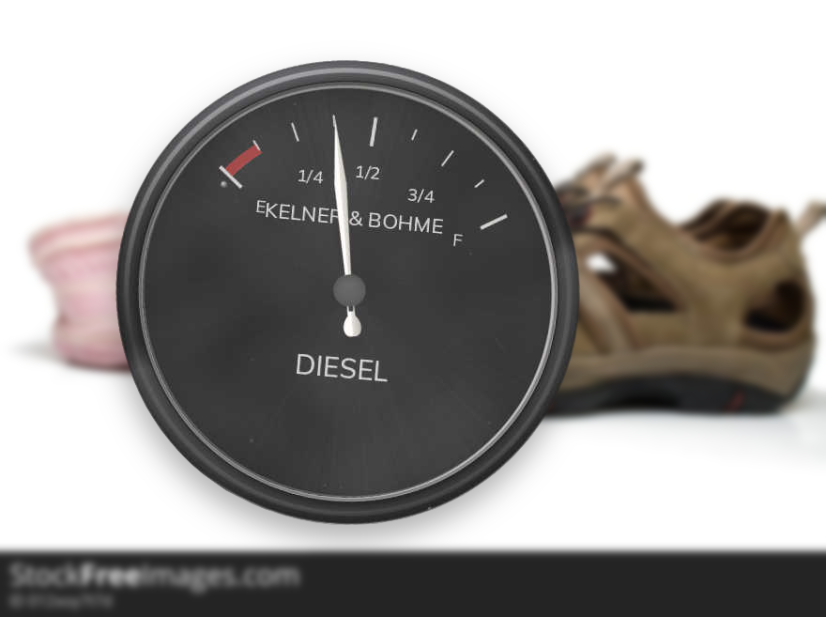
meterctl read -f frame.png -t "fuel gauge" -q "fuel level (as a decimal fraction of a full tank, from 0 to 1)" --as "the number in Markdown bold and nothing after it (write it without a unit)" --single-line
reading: **0.375**
